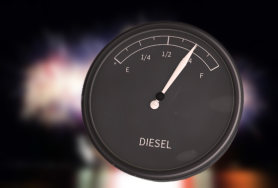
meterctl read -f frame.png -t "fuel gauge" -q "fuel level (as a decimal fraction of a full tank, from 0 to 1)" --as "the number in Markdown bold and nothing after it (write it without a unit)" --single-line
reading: **0.75**
